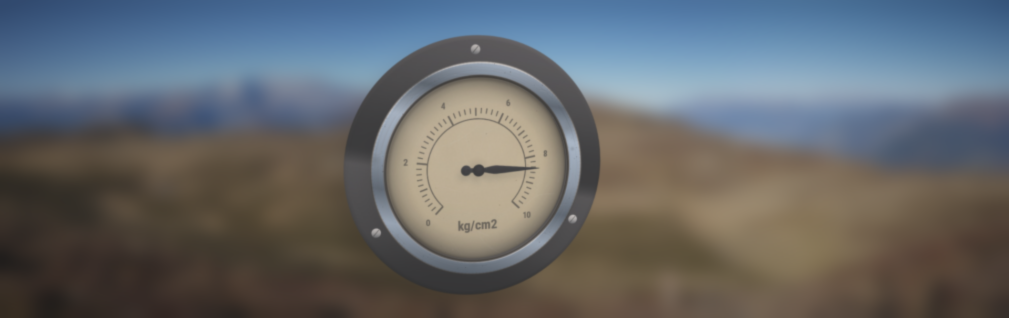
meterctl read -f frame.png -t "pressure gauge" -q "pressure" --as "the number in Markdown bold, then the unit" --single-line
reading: **8.4** kg/cm²
